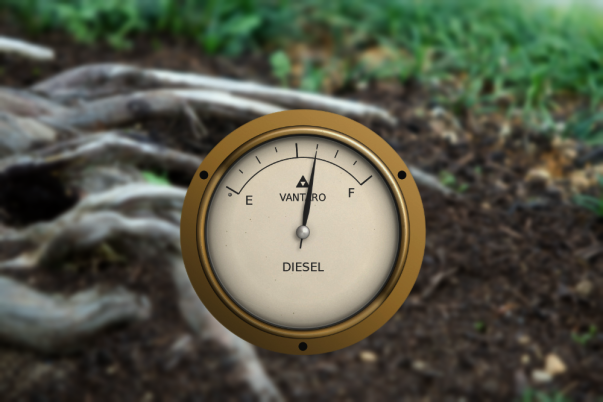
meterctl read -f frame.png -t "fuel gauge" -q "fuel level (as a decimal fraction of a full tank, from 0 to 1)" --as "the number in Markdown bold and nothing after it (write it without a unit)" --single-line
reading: **0.625**
